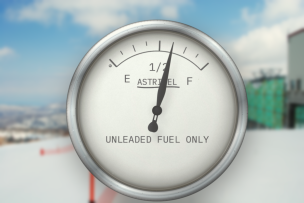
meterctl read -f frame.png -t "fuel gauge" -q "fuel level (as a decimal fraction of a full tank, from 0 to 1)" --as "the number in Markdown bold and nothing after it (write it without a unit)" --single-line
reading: **0.625**
